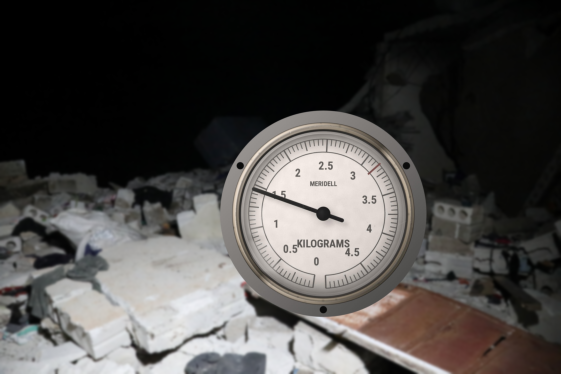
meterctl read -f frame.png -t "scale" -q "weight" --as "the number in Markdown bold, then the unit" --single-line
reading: **1.45** kg
